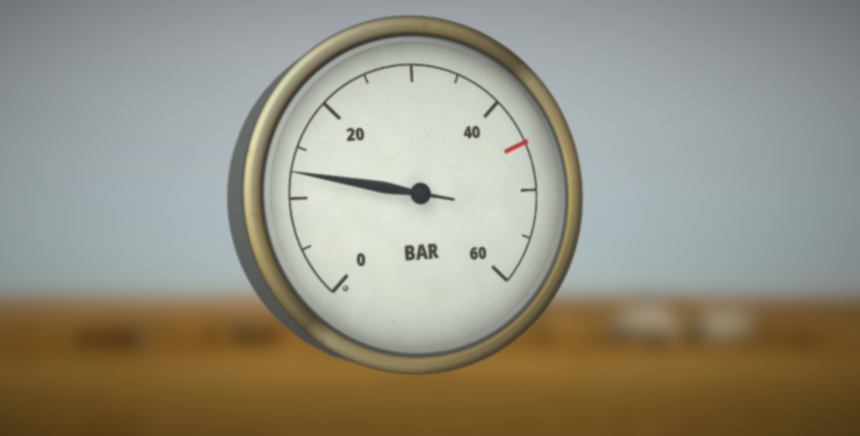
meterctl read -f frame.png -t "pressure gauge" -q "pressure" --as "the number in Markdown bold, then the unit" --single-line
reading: **12.5** bar
